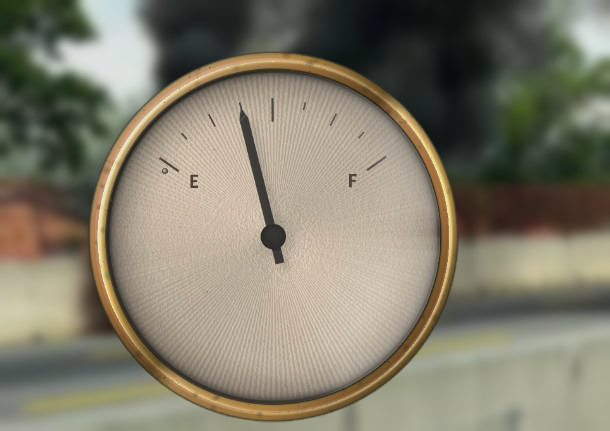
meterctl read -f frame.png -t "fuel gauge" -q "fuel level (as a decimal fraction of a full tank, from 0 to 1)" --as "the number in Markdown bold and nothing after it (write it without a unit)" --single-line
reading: **0.375**
